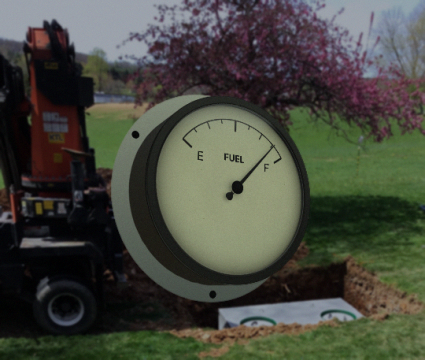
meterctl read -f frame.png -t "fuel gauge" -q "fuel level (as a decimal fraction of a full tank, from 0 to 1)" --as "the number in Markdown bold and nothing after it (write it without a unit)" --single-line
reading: **0.875**
